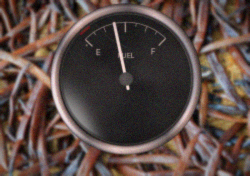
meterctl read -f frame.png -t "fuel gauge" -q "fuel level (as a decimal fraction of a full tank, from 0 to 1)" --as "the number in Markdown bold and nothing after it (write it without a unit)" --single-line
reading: **0.375**
